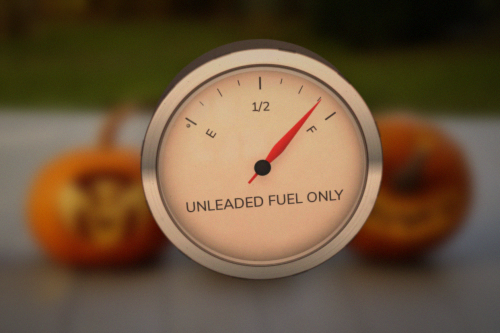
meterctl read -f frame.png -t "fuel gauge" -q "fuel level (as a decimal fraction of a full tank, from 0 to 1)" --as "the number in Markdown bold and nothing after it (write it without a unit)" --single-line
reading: **0.875**
